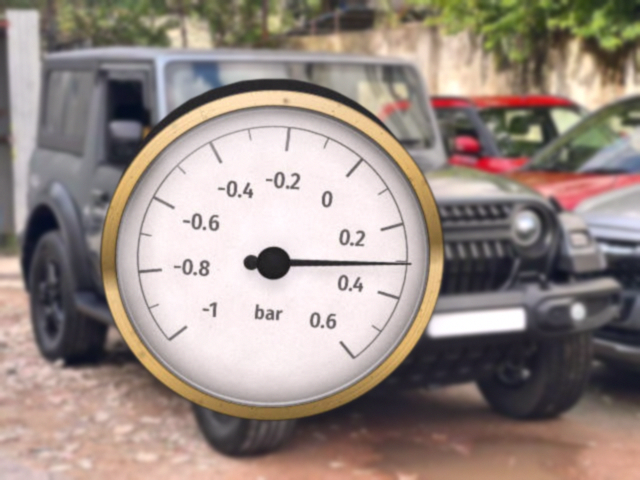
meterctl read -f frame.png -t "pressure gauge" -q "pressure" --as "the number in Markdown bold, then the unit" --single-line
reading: **0.3** bar
